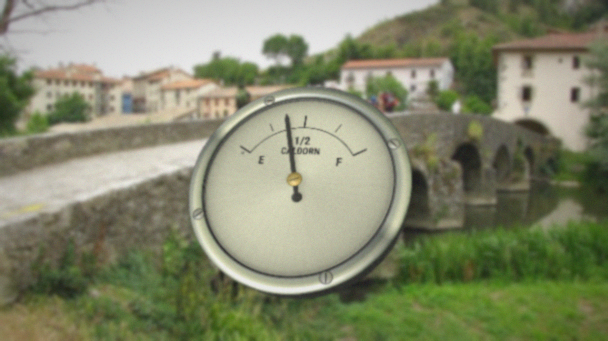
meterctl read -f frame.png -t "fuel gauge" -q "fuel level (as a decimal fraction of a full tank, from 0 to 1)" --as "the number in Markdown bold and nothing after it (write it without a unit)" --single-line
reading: **0.375**
